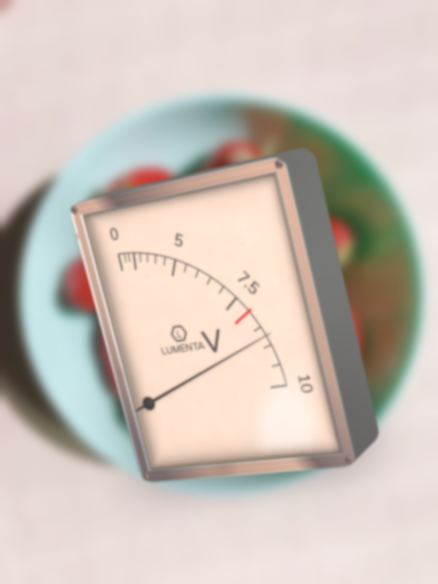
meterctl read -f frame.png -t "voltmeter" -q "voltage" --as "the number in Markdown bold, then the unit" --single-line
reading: **8.75** V
